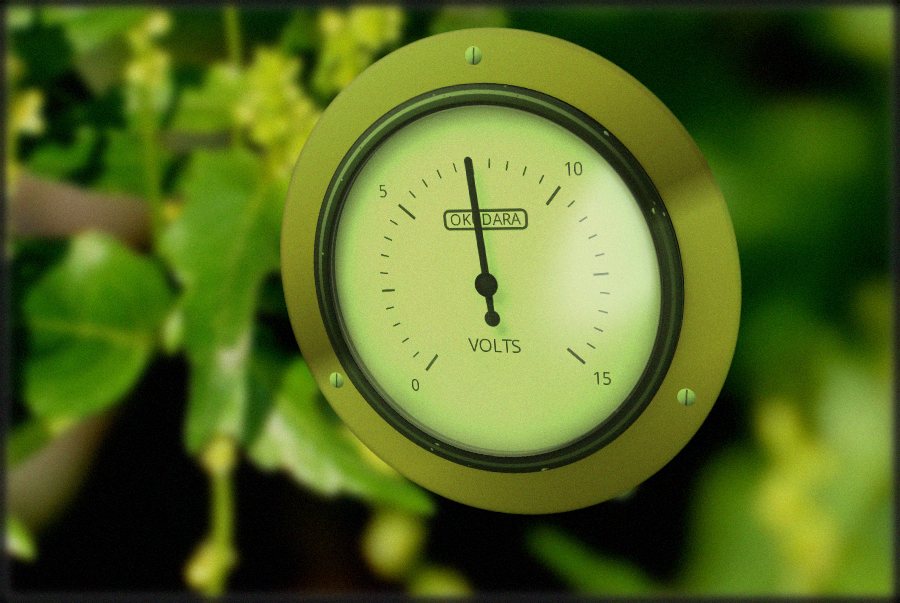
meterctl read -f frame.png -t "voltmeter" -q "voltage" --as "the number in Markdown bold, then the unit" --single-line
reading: **7.5** V
